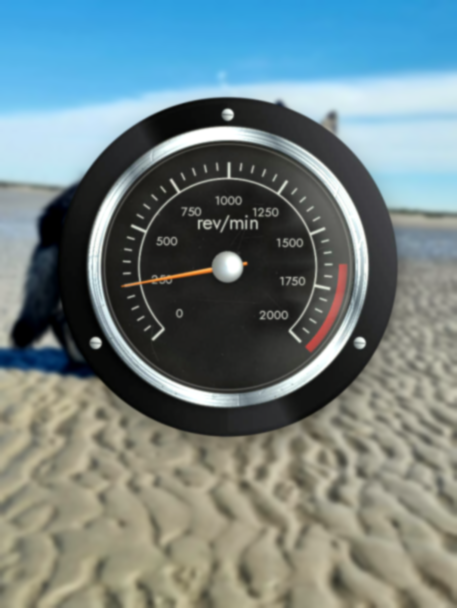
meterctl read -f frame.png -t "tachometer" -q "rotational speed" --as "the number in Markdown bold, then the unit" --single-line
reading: **250** rpm
